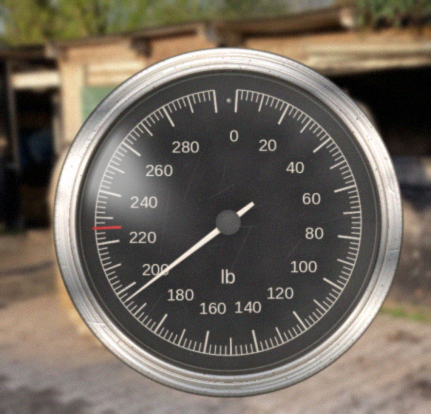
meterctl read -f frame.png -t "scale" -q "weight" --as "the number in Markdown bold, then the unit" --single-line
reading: **196** lb
